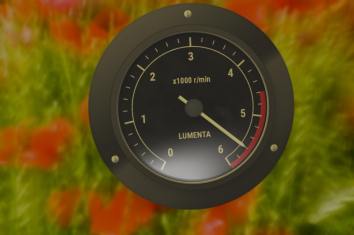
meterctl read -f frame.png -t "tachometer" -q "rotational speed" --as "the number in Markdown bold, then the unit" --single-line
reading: **5600** rpm
